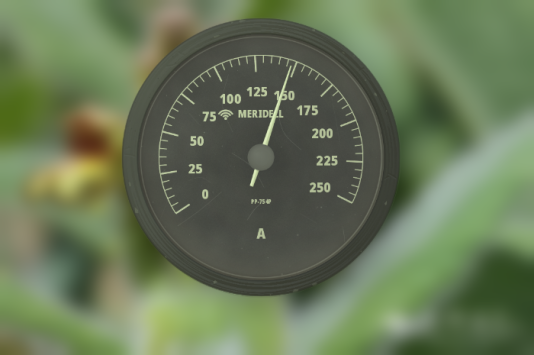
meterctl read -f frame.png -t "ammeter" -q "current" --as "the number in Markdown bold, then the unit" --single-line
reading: **147.5** A
